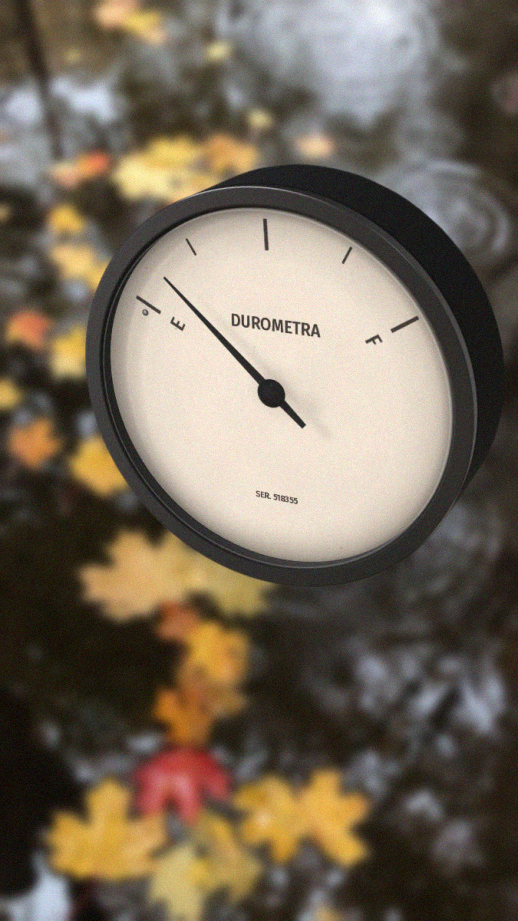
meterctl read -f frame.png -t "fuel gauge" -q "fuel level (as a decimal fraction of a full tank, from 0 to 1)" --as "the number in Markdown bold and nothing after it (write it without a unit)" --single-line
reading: **0.125**
